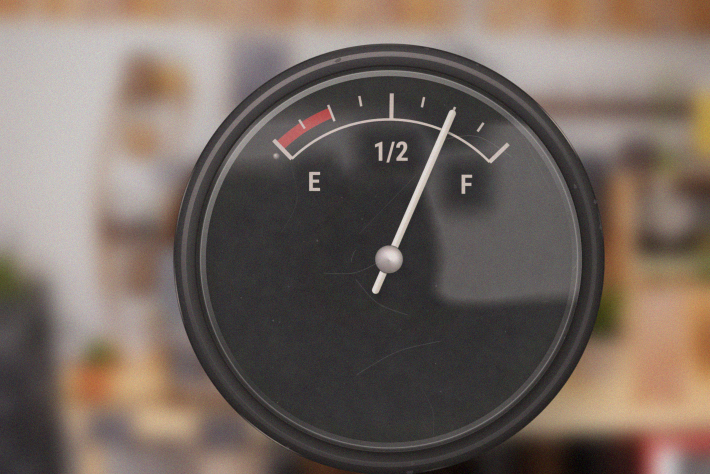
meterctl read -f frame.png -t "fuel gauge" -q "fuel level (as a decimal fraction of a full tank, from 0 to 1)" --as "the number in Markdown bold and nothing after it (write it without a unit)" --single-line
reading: **0.75**
